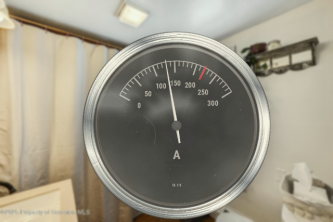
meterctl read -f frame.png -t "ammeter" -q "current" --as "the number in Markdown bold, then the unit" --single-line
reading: **130** A
